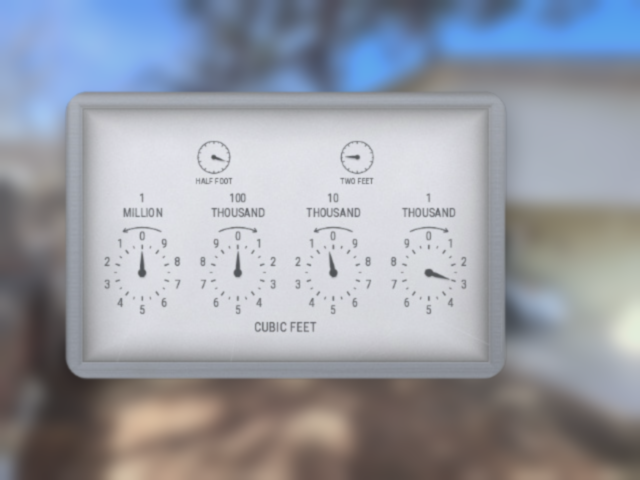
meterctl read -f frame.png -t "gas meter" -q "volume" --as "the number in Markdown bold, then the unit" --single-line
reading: **300** ft³
